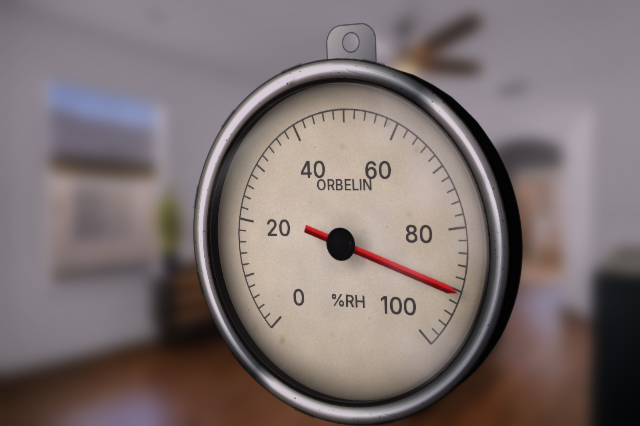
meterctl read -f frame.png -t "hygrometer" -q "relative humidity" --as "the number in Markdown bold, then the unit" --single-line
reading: **90** %
